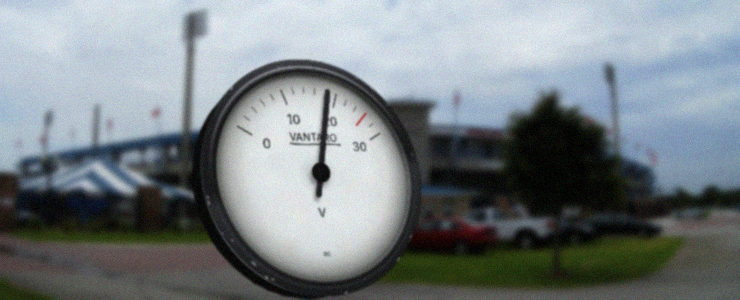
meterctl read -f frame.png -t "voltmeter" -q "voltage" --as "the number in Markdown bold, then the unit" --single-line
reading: **18** V
